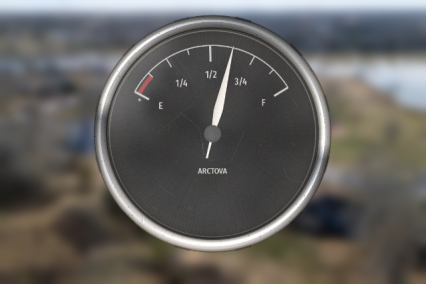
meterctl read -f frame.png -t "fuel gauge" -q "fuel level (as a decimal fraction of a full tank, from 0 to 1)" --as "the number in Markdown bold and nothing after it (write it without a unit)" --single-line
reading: **0.625**
